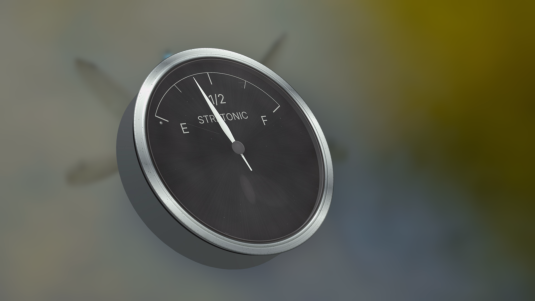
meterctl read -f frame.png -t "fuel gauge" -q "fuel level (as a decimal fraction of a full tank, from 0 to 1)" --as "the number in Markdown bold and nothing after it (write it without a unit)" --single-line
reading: **0.375**
